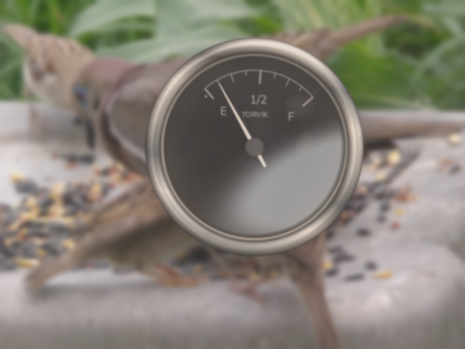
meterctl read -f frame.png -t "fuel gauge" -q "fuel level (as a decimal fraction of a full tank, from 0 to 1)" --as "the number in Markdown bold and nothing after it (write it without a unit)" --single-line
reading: **0.125**
